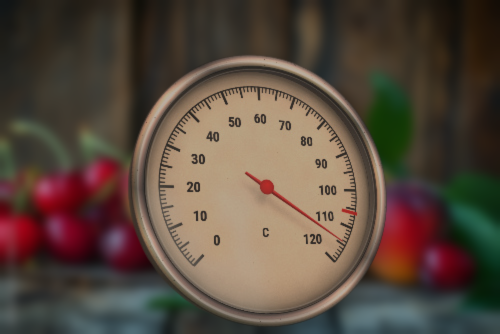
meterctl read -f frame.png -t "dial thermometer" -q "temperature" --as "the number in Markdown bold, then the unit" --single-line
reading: **115** °C
